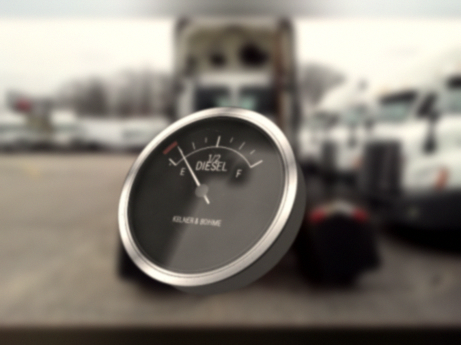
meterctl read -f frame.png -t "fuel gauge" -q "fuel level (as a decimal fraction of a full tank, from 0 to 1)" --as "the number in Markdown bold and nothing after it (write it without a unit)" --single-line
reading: **0.125**
